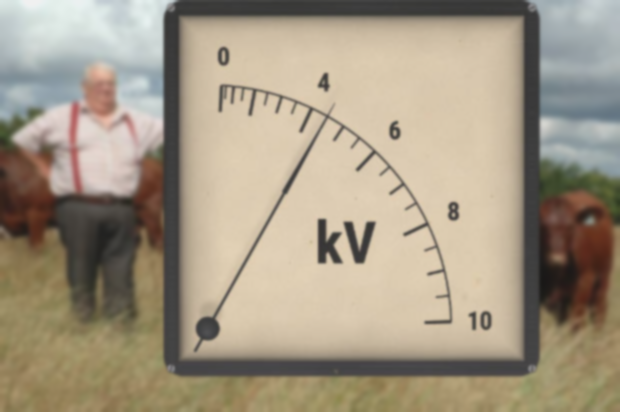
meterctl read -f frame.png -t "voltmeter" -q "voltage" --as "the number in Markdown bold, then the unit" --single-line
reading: **4.5** kV
